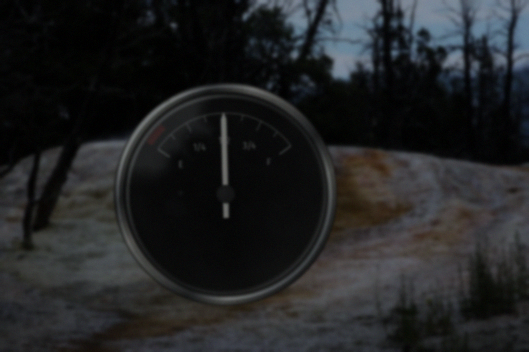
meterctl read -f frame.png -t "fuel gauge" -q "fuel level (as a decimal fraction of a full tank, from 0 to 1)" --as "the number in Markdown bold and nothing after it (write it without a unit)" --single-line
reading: **0.5**
